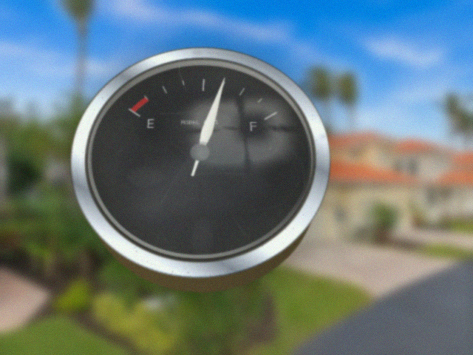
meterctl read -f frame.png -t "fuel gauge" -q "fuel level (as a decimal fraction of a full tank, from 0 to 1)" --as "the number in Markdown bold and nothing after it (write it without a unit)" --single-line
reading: **0.625**
